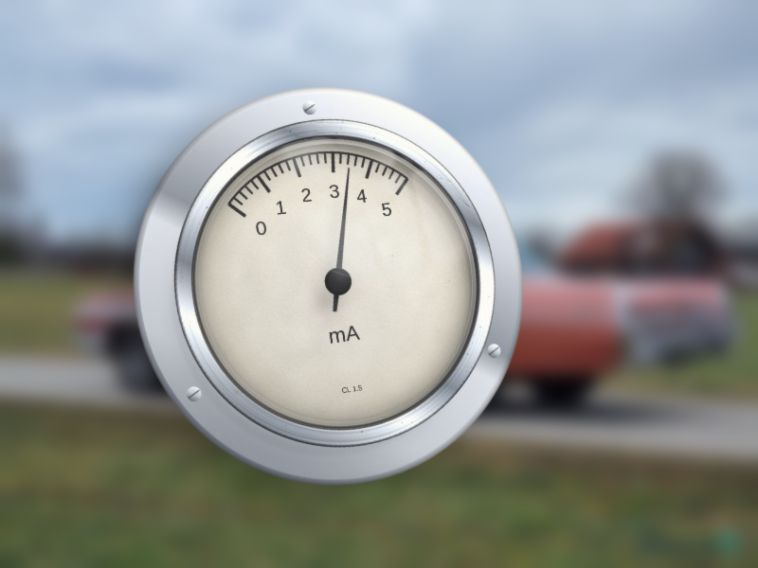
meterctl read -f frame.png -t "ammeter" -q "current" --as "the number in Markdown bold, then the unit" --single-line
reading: **3.4** mA
